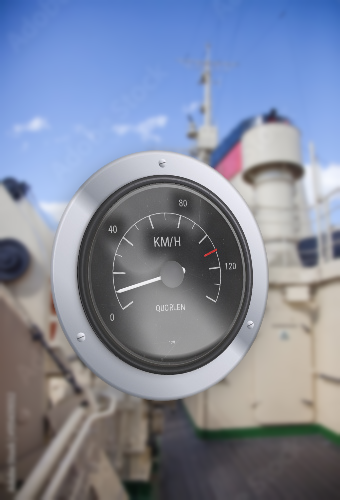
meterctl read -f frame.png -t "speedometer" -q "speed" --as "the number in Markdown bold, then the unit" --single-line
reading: **10** km/h
